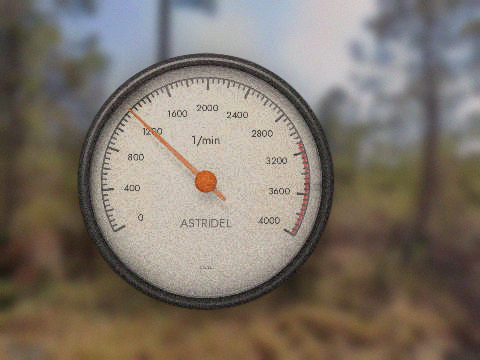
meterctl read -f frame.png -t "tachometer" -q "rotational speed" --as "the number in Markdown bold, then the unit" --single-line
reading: **1200** rpm
